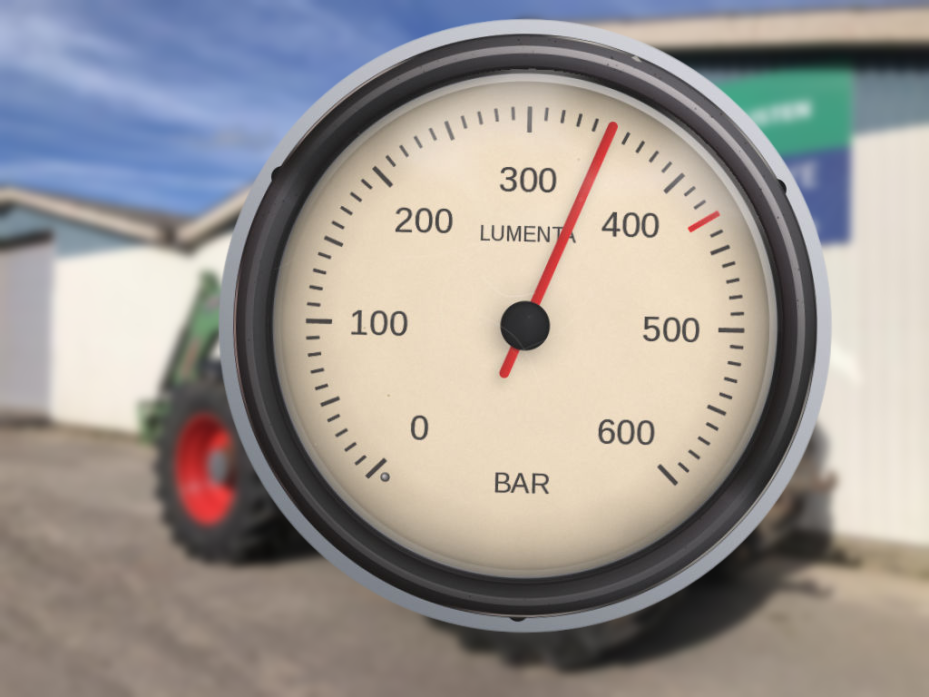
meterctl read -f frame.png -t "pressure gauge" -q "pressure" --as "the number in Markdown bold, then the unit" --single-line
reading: **350** bar
